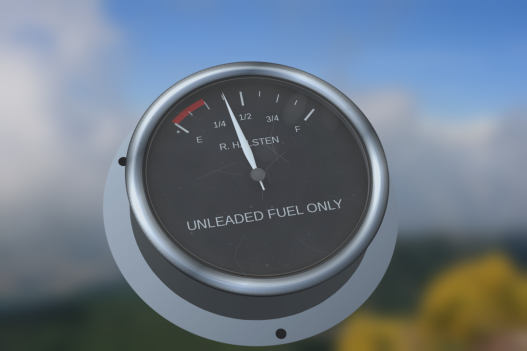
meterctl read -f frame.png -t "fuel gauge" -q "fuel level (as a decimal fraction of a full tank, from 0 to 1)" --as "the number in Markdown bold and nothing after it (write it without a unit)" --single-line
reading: **0.375**
